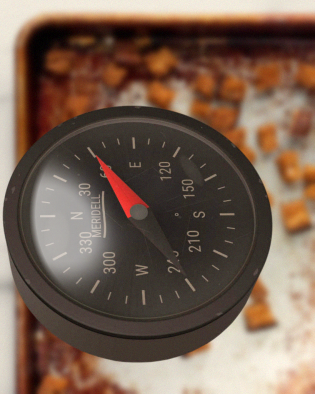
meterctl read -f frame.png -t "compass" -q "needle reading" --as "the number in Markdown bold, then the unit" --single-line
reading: **60** °
